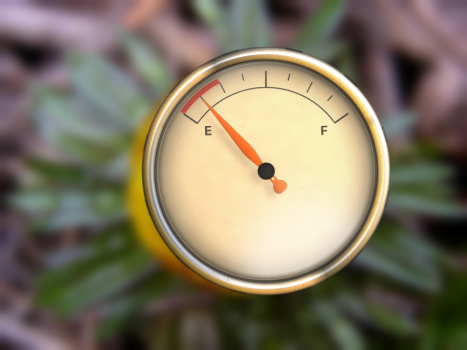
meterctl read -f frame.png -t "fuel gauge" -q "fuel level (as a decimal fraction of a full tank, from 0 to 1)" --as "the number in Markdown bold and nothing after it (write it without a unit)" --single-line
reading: **0.125**
